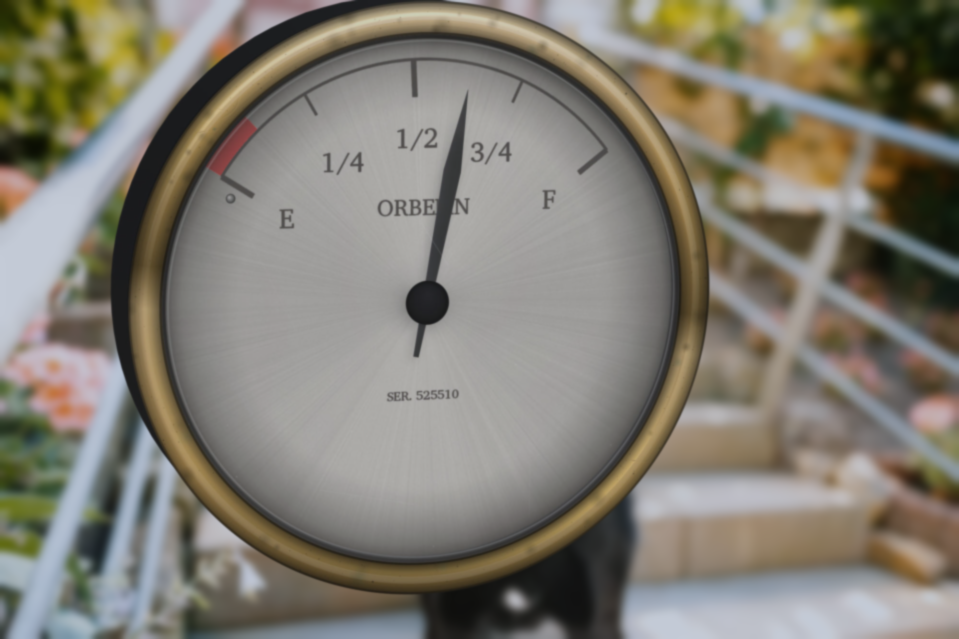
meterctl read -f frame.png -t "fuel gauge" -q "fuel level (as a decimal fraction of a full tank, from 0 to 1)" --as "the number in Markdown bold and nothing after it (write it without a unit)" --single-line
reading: **0.625**
